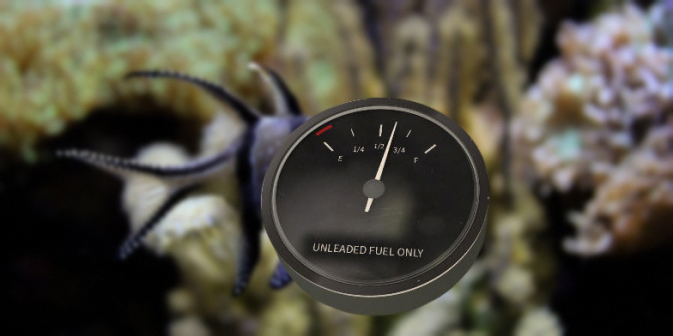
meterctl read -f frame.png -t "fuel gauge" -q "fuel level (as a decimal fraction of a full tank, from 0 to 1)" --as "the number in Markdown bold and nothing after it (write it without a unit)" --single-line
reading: **0.625**
